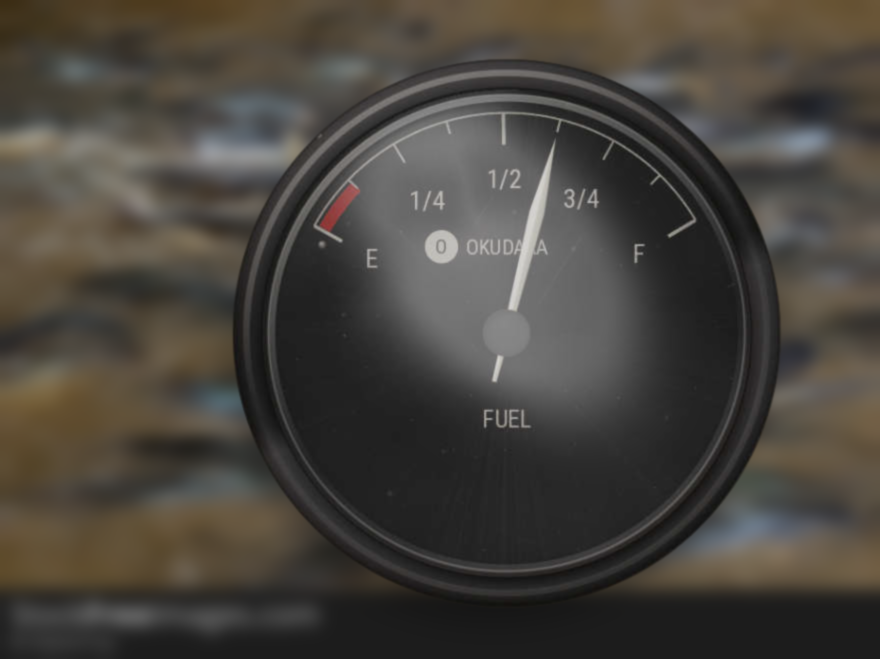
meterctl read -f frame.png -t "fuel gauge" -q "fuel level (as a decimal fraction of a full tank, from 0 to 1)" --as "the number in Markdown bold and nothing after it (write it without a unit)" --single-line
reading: **0.625**
